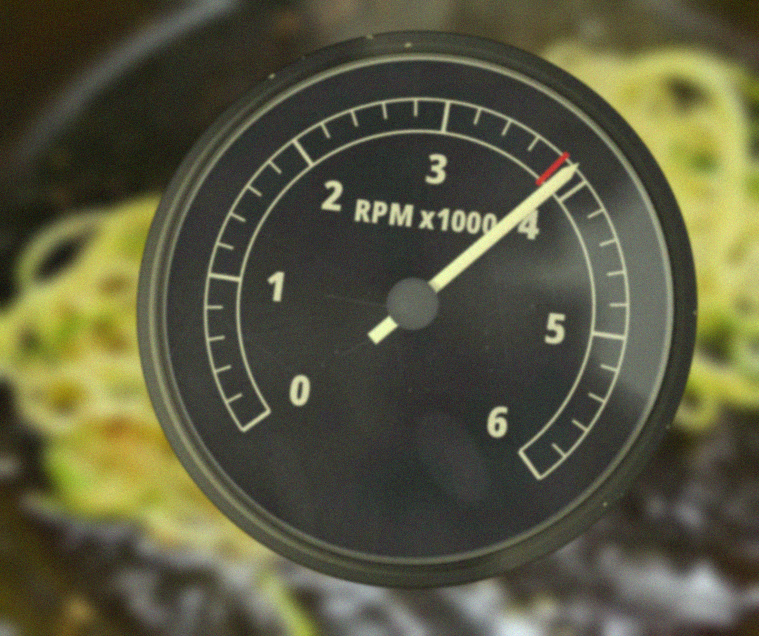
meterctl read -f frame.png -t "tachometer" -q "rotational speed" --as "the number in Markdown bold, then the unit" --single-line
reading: **3900** rpm
